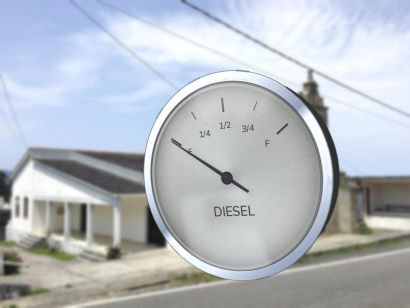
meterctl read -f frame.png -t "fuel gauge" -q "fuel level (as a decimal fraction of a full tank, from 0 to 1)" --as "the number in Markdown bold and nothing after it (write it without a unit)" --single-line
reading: **0**
